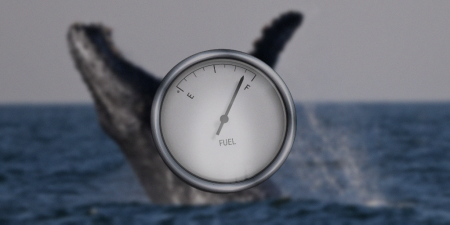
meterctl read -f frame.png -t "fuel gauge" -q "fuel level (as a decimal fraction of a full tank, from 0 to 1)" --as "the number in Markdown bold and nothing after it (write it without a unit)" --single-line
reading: **0.875**
